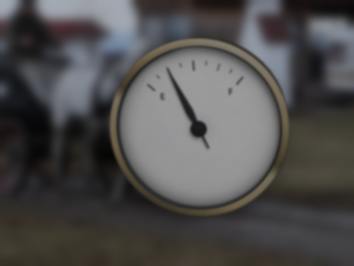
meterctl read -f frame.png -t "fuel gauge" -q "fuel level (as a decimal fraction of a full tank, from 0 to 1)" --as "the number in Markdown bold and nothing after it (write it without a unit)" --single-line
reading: **0.25**
